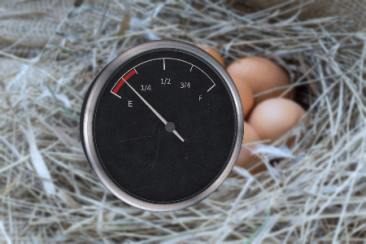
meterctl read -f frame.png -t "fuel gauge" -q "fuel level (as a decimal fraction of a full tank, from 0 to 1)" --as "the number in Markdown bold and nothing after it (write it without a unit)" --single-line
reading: **0.125**
